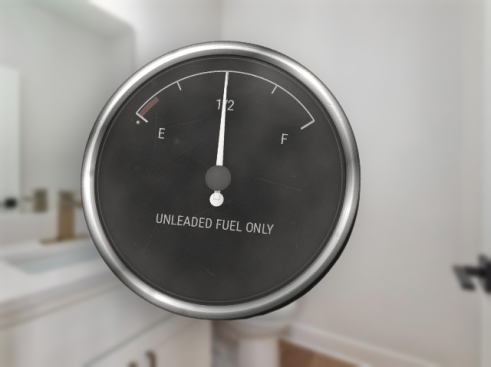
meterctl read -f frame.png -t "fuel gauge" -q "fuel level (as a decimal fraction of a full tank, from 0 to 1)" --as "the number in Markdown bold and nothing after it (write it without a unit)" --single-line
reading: **0.5**
